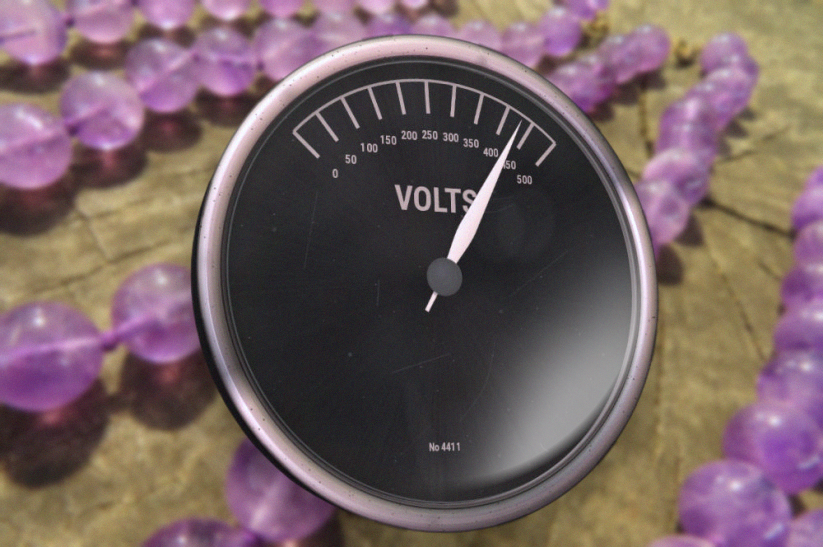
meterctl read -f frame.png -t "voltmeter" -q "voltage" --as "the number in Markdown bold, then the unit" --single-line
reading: **425** V
